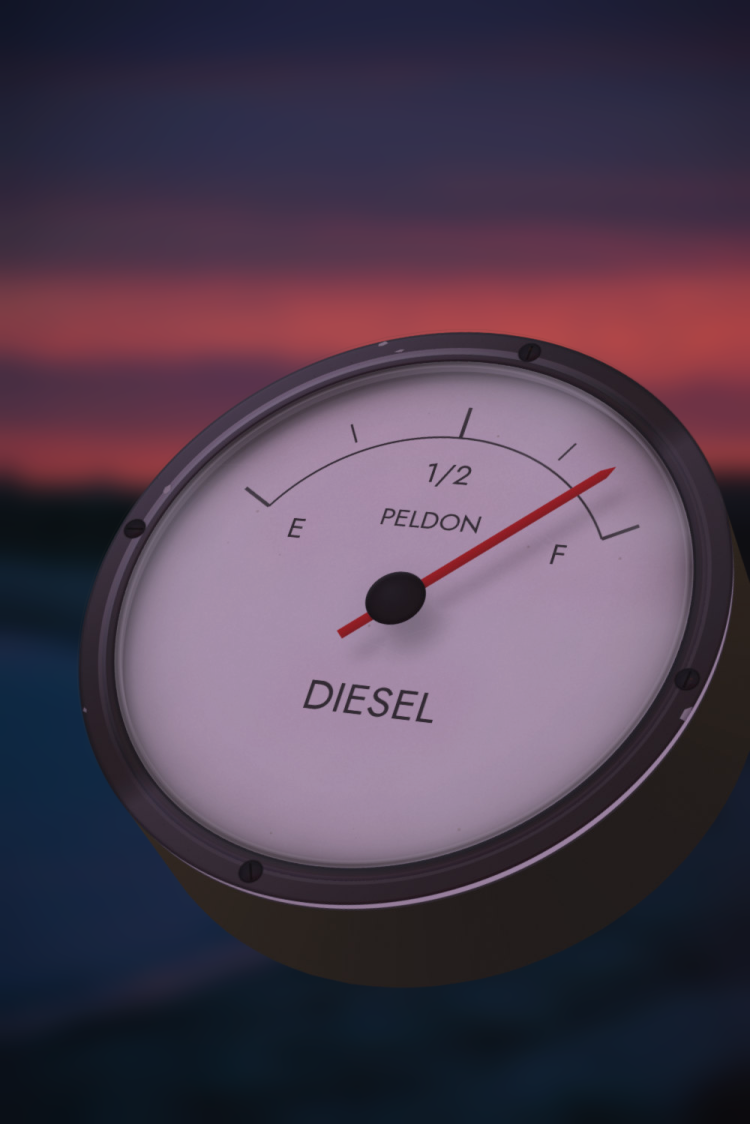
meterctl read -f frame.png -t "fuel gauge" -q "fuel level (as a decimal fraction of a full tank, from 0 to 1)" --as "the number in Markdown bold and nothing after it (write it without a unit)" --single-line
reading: **0.875**
